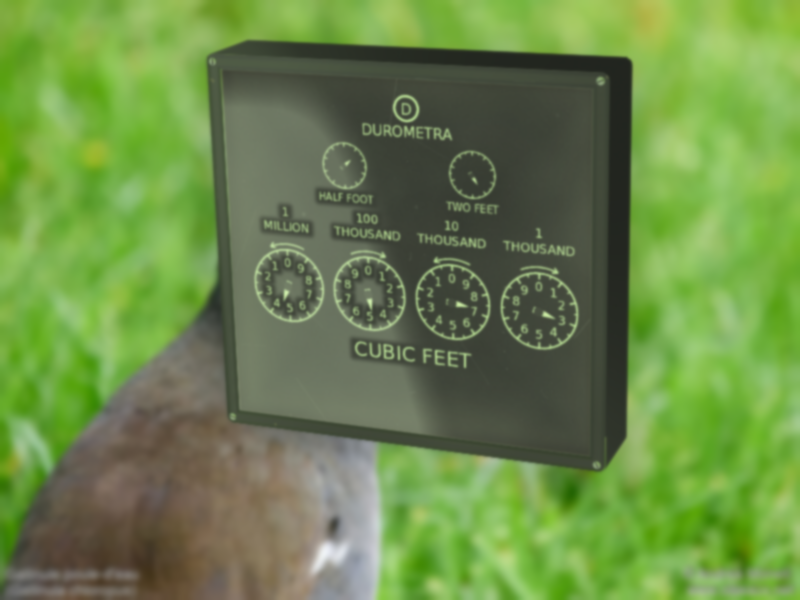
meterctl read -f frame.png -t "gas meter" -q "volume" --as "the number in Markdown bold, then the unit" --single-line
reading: **447300** ft³
